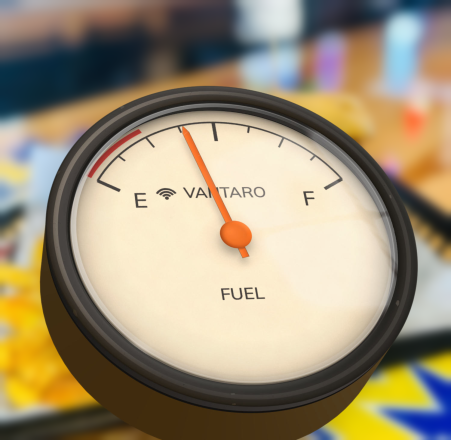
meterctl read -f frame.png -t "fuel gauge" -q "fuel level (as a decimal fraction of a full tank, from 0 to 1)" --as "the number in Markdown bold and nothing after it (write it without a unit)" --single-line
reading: **0.375**
